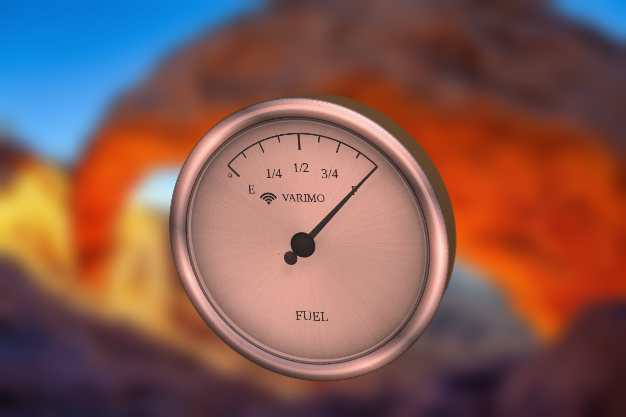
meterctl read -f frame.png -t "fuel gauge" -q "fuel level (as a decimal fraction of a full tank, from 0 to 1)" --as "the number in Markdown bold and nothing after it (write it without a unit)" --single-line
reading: **1**
